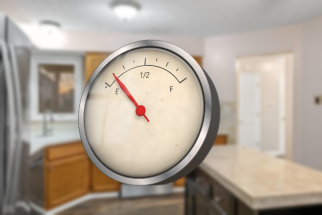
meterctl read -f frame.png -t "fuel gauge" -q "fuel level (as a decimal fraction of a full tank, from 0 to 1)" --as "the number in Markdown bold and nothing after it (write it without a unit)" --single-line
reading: **0.125**
